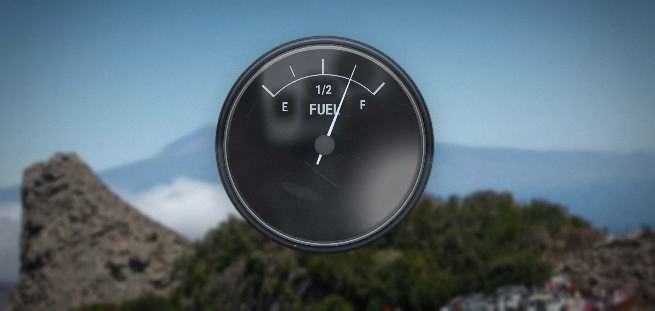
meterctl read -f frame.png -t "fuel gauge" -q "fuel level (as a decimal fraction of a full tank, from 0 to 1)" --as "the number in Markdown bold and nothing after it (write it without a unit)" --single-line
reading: **0.75**
